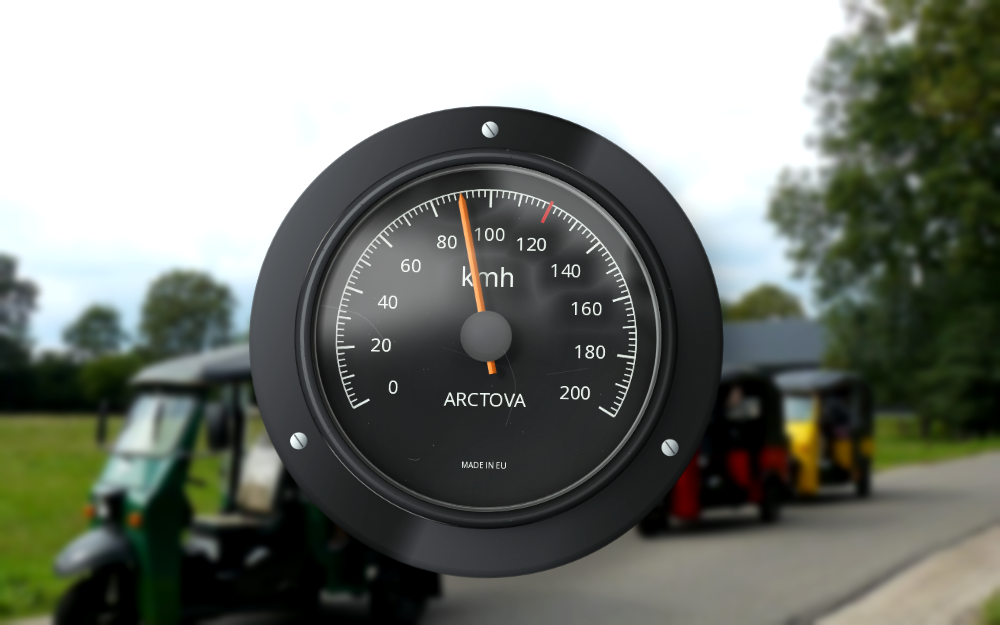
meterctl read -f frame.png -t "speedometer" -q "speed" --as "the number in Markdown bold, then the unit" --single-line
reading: **90** km/h
